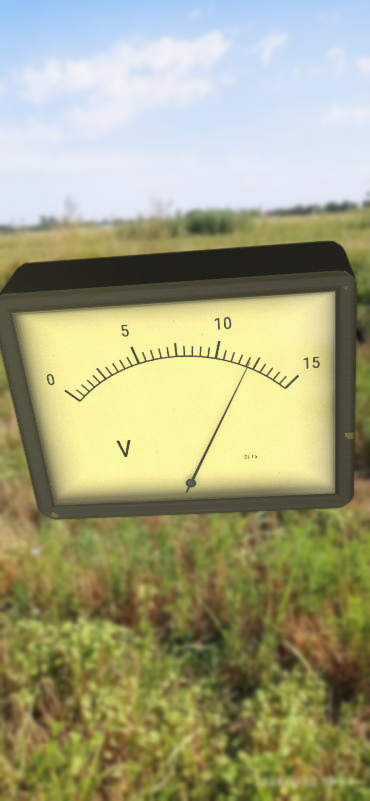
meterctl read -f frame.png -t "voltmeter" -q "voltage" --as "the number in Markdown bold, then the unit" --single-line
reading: **12** V
